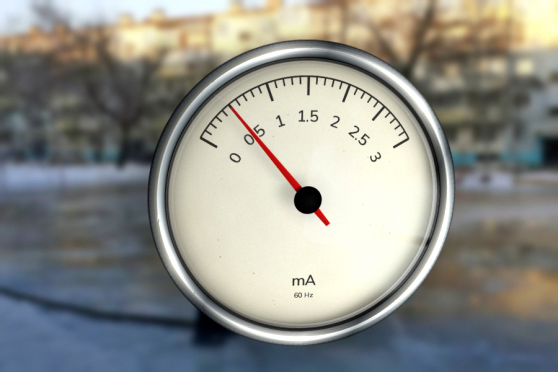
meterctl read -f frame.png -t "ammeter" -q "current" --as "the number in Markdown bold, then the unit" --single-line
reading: **0.5** mA
